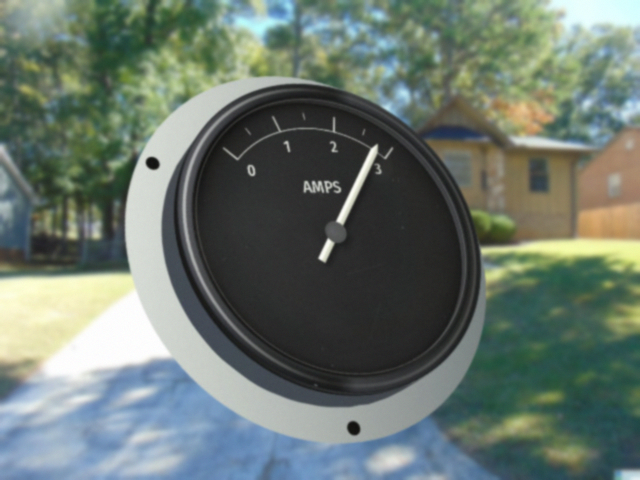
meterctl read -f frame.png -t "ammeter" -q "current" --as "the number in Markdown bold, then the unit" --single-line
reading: **2.75** A
